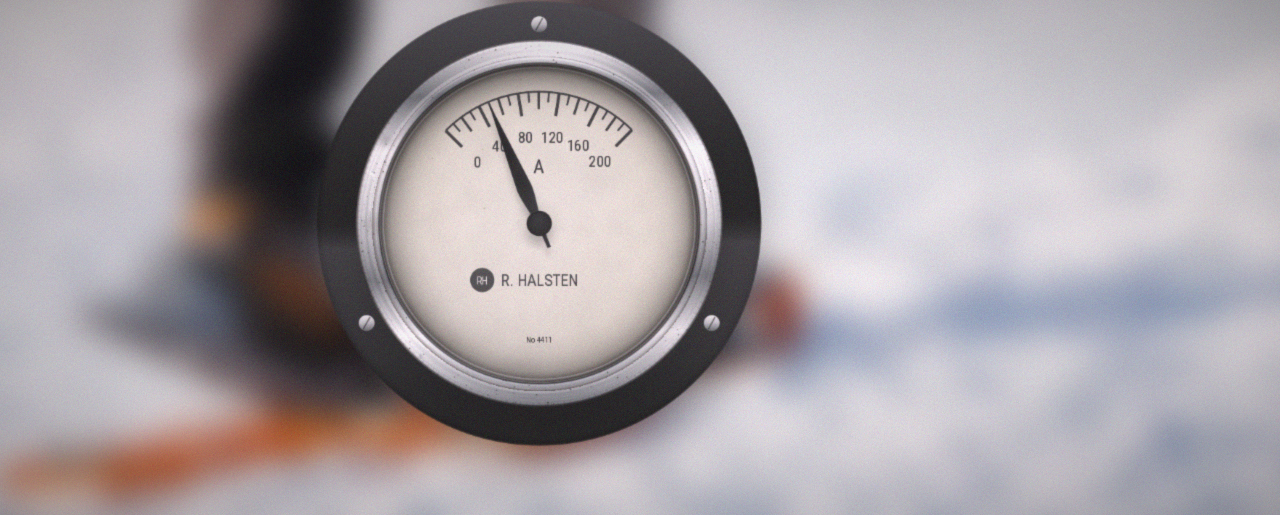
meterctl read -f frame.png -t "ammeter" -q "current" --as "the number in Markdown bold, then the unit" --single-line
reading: **50** A
